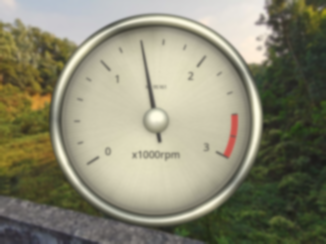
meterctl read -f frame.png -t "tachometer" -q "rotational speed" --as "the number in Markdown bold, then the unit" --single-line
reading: **1400** rpm
